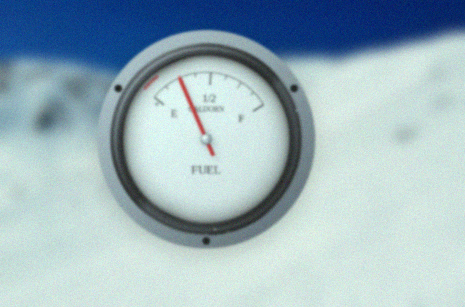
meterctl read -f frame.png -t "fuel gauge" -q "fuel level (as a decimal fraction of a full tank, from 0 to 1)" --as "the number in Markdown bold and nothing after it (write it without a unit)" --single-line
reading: **0.25**
